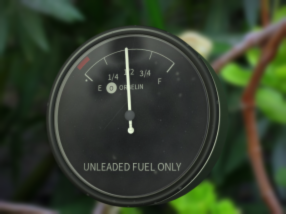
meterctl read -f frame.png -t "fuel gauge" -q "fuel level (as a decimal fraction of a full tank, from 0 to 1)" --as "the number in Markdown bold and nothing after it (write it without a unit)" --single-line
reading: **0.5**
